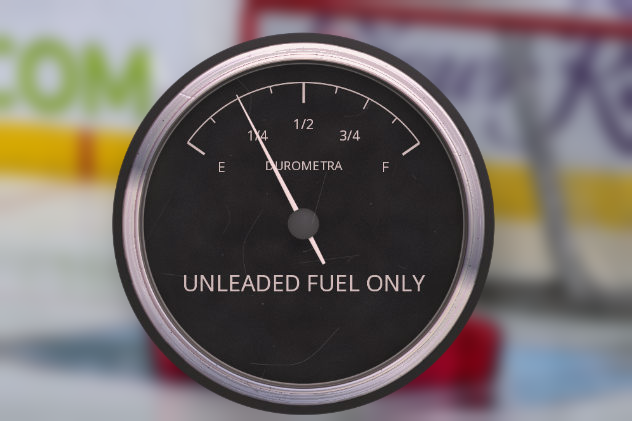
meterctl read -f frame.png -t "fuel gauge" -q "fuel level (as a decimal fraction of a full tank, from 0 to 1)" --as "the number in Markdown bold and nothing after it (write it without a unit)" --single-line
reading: **0.25**
